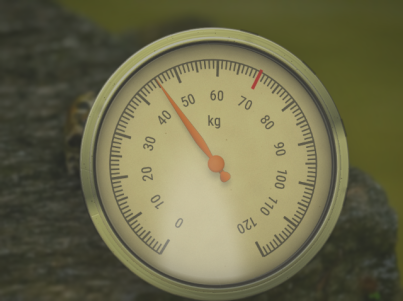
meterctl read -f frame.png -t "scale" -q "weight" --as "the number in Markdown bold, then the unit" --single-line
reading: **45** kg
